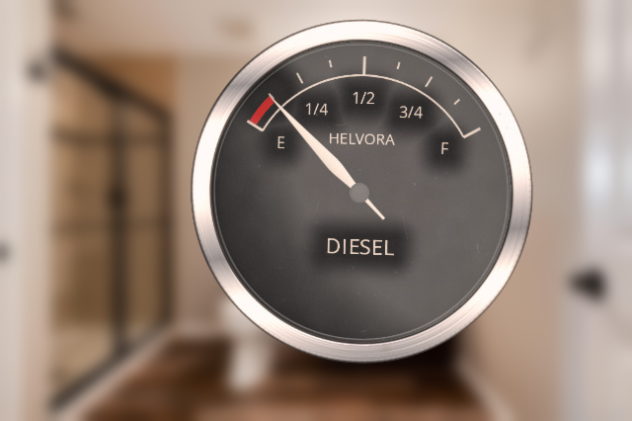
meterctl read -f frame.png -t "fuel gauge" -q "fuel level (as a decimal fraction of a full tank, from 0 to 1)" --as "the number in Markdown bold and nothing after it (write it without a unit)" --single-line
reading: **0.125**
